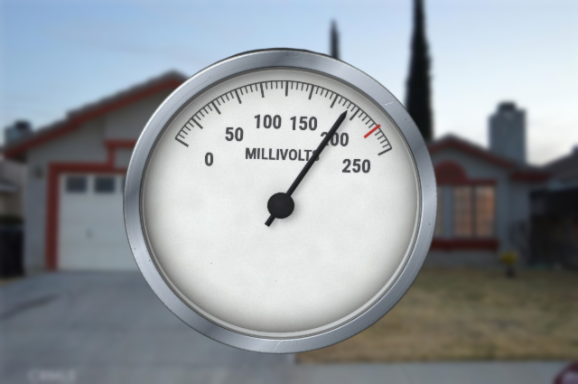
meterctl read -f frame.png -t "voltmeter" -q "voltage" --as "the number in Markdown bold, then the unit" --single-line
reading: **190** mV
